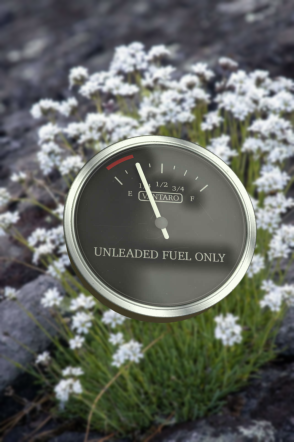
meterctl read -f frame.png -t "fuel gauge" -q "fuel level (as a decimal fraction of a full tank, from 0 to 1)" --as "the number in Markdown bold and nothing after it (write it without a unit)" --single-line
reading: **0.25**
